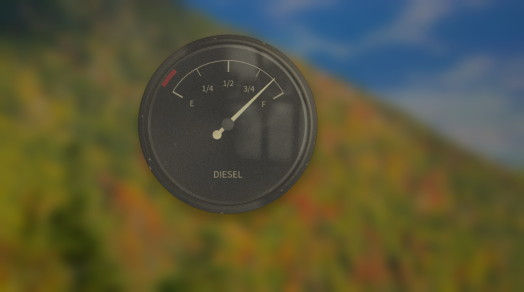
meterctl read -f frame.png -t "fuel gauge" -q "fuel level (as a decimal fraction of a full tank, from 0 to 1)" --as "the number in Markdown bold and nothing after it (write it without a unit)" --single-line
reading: **0.875**
